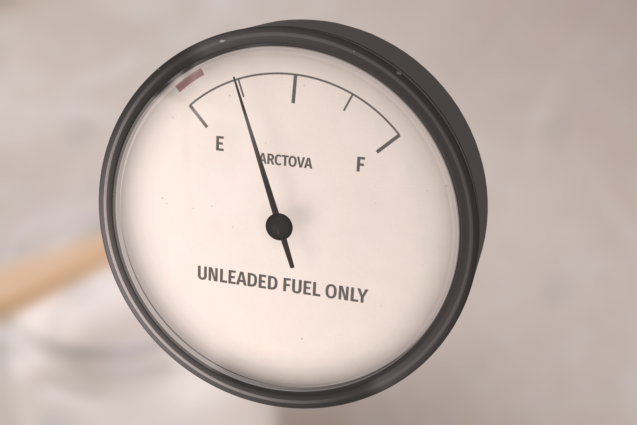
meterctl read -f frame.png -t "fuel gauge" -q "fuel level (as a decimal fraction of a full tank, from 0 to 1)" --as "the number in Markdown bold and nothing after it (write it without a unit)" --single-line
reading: **0.25**
